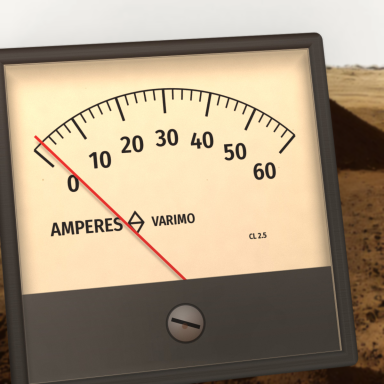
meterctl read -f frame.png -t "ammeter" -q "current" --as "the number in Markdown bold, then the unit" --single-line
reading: **2** A
